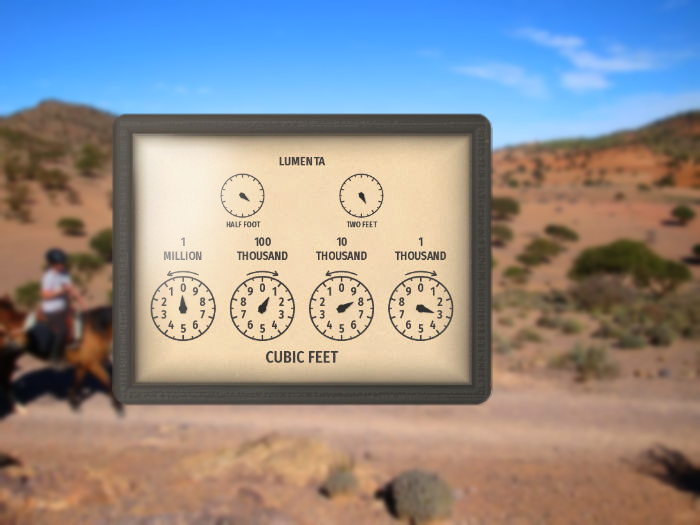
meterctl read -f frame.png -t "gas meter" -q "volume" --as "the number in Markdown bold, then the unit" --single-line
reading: **8300** ft³
